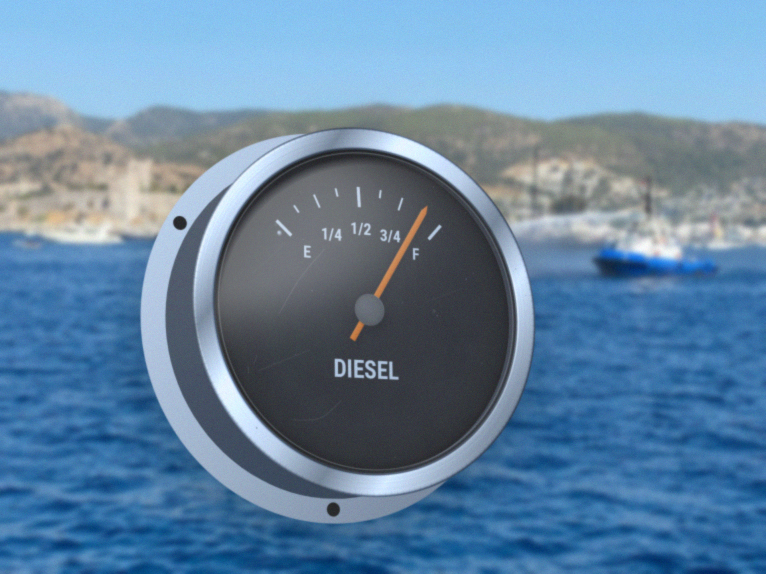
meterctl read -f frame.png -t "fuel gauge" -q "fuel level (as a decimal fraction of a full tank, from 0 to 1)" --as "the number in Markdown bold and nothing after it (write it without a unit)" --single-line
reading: **0.875**
